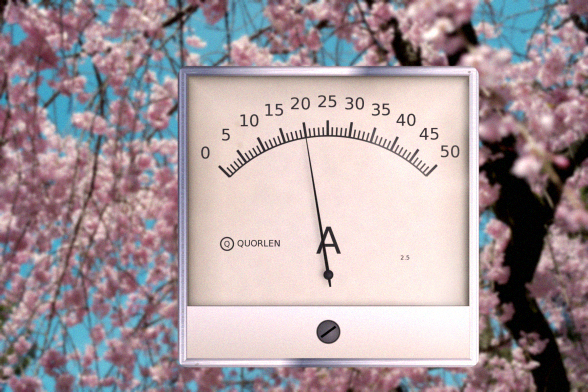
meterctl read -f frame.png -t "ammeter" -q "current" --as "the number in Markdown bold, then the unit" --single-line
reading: **20** A
